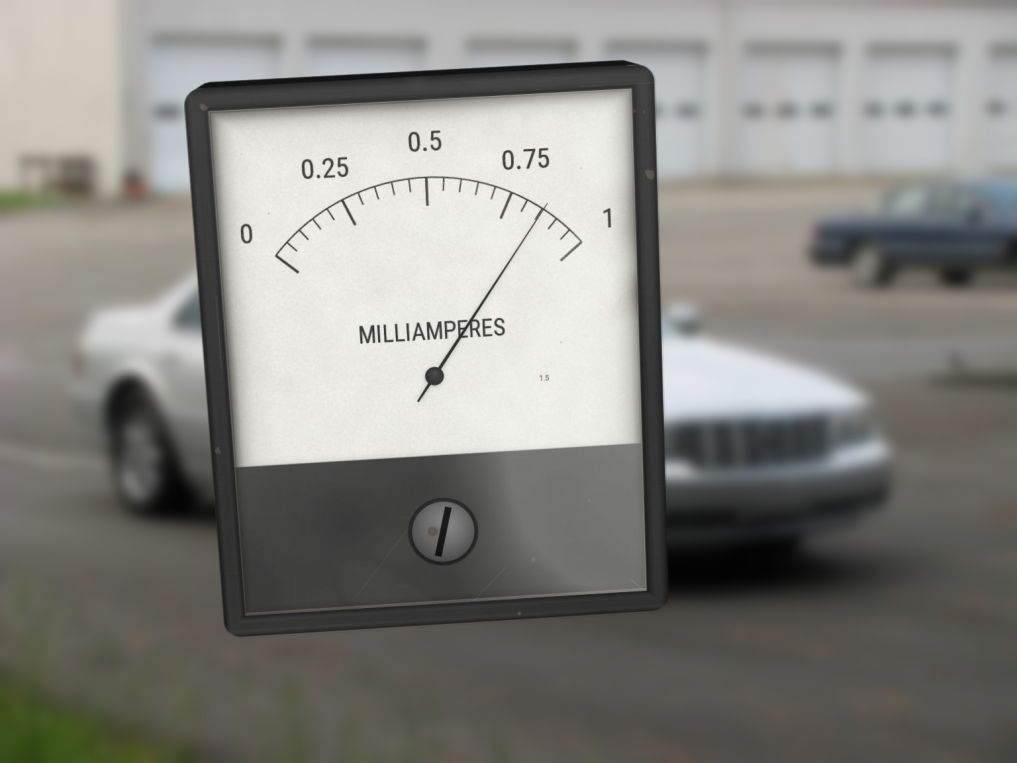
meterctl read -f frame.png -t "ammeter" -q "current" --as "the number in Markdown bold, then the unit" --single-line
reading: **0.85** mA
